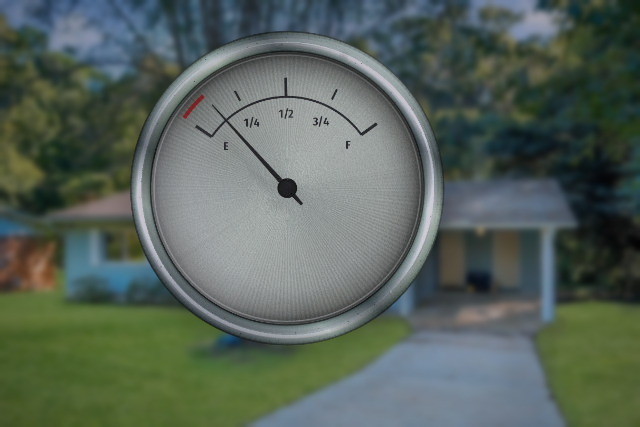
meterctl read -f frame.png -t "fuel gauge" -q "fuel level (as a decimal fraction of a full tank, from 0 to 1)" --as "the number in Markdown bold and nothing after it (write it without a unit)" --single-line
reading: **0.125**
